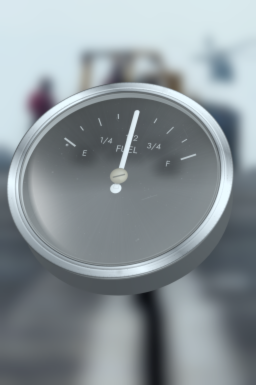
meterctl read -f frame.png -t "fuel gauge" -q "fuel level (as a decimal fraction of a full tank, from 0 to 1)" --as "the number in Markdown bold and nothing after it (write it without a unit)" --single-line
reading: **0.5**
